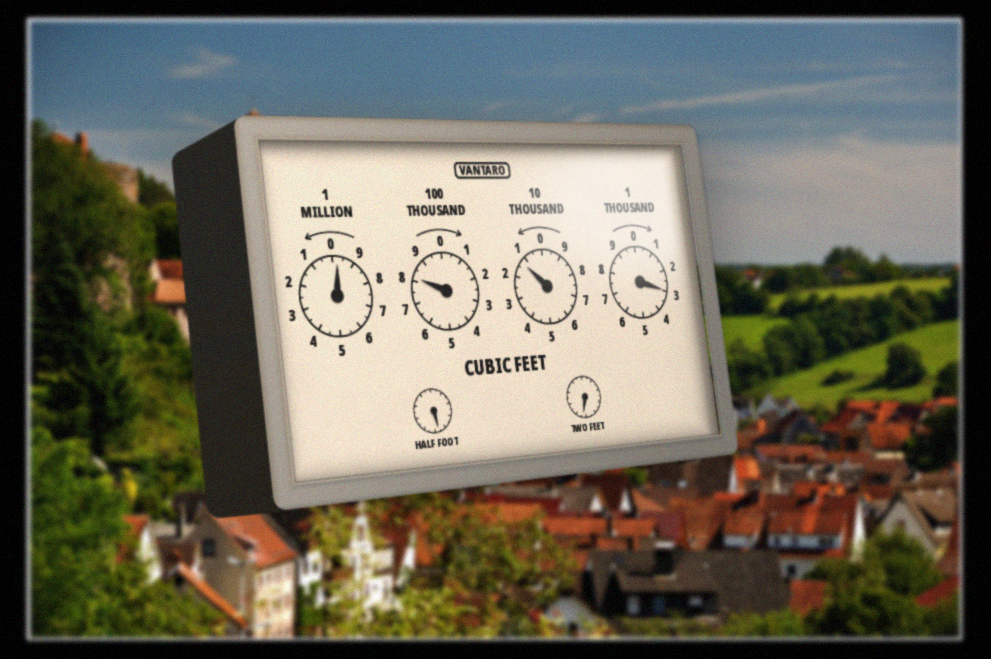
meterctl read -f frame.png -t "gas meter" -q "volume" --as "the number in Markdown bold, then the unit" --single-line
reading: **981300** ft³
